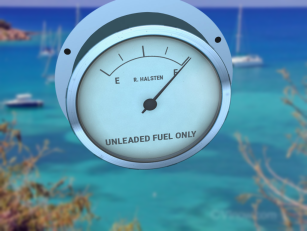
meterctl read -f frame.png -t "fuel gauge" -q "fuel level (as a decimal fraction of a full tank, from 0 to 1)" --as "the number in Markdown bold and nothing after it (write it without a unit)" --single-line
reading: **1**
